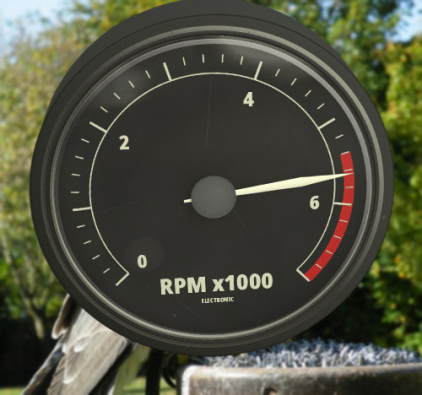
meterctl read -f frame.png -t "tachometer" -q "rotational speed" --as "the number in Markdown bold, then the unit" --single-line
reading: **5600** rpm
